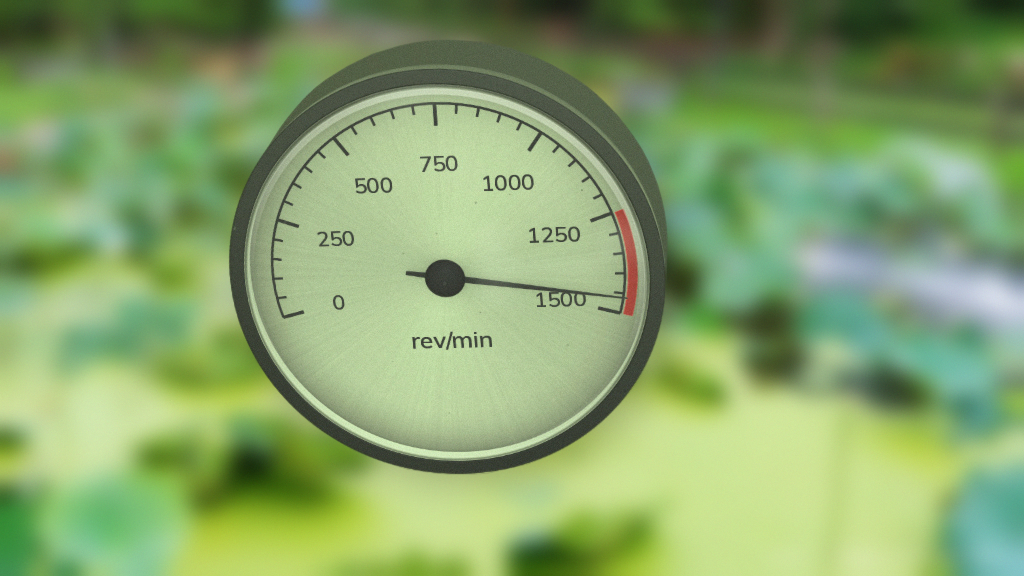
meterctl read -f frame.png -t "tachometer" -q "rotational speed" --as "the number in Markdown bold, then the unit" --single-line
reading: **1450** rpm
